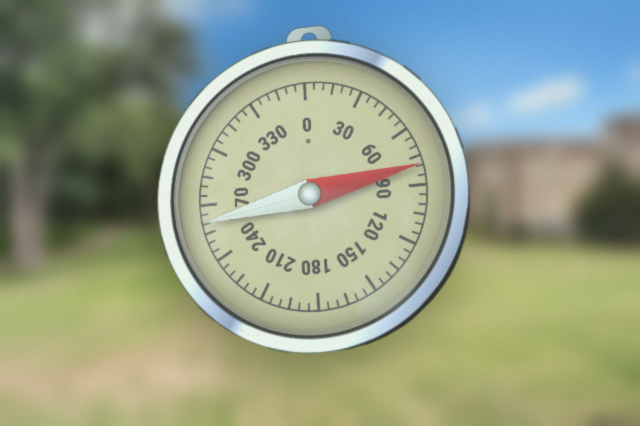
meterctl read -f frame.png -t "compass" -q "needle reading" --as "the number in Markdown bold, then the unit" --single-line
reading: **80** °
